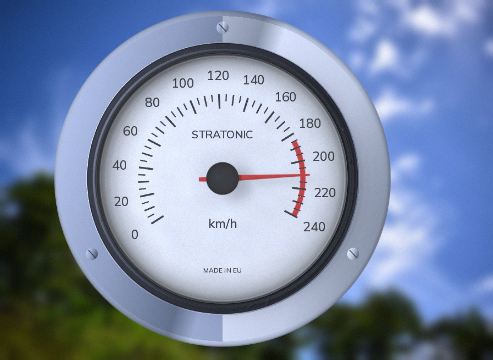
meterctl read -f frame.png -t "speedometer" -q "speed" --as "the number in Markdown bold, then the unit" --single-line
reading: **210** km/h
